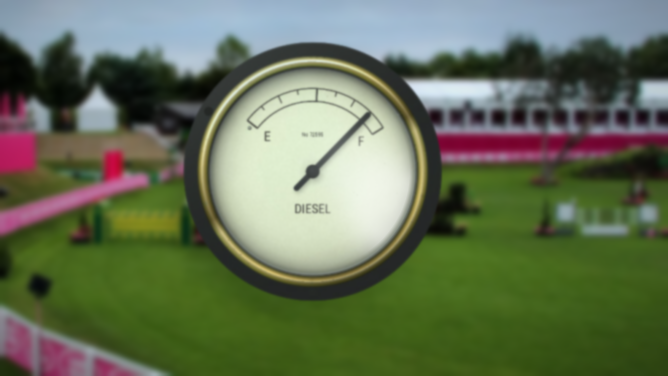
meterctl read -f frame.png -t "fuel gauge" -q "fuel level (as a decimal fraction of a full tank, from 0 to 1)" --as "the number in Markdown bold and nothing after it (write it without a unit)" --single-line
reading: **0.875**
